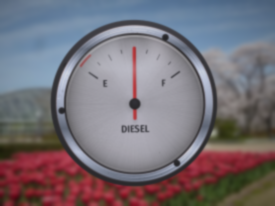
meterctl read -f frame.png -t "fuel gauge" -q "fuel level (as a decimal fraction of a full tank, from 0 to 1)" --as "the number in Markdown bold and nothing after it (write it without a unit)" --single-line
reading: **0.5**
